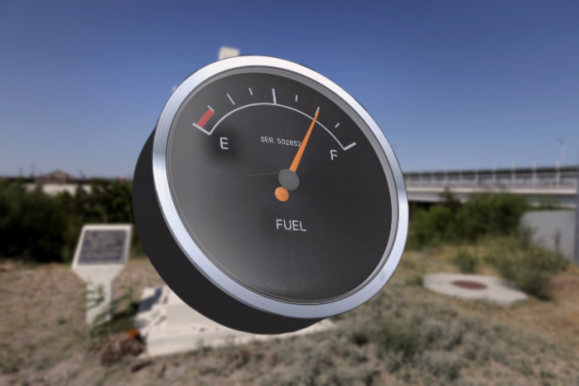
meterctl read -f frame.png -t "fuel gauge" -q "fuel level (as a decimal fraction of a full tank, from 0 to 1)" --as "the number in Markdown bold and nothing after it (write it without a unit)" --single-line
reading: **0.75**
